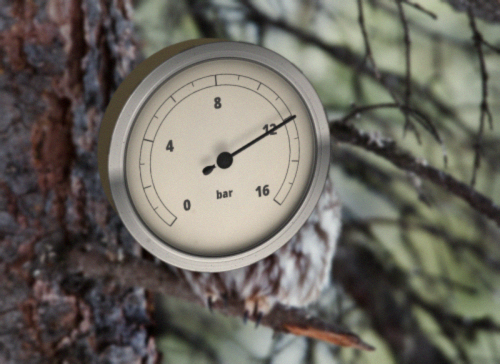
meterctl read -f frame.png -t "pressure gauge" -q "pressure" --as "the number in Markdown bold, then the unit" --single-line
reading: **12** bar
